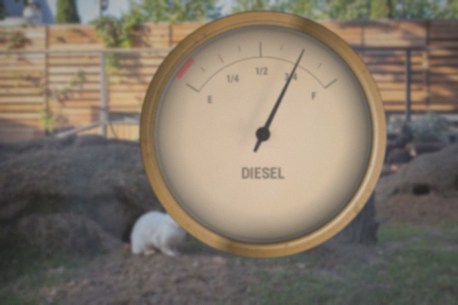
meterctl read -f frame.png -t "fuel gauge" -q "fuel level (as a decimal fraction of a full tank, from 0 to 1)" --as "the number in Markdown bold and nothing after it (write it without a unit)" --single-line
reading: **0.75**
